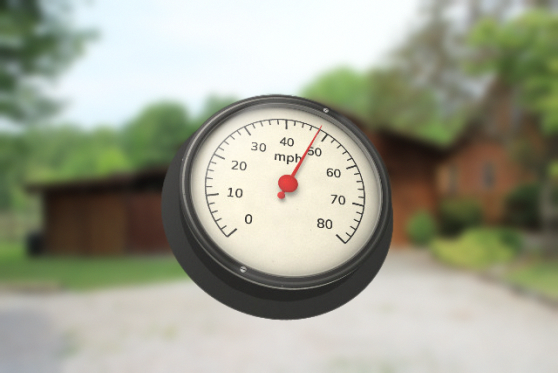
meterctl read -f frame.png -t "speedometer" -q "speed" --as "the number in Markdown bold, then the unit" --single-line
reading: **48** mph
